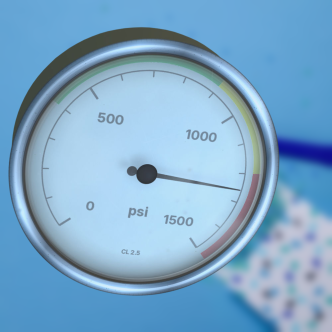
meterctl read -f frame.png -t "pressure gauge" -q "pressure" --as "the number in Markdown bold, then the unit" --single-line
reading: **1250** psi
